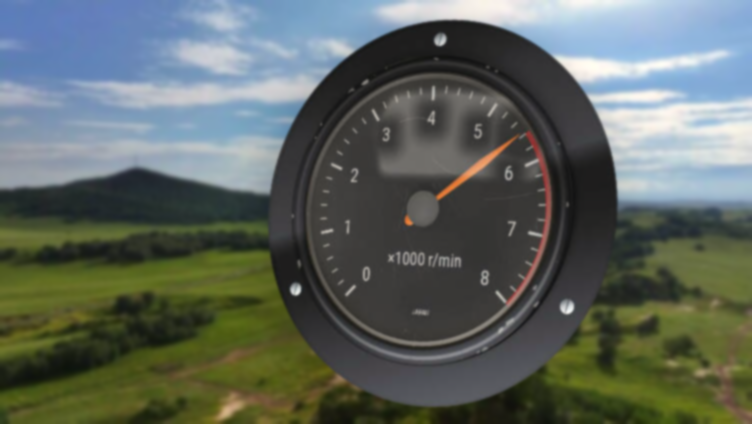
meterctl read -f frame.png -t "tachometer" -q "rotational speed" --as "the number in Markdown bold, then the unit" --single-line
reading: **5600** rpm
